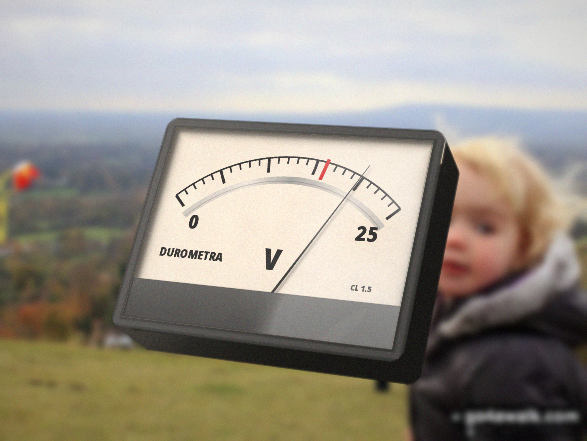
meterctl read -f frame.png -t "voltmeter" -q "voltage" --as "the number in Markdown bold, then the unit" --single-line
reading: **20** V
